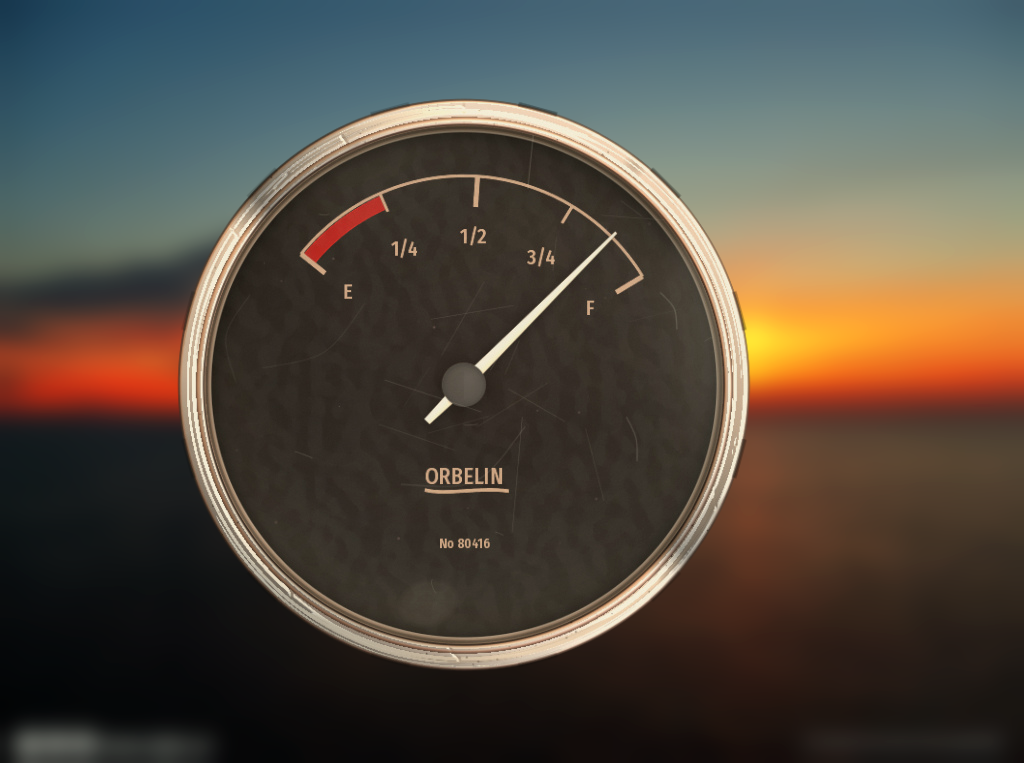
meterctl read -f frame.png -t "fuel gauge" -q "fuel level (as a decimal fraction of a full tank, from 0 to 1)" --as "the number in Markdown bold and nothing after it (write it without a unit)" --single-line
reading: **0.875**
